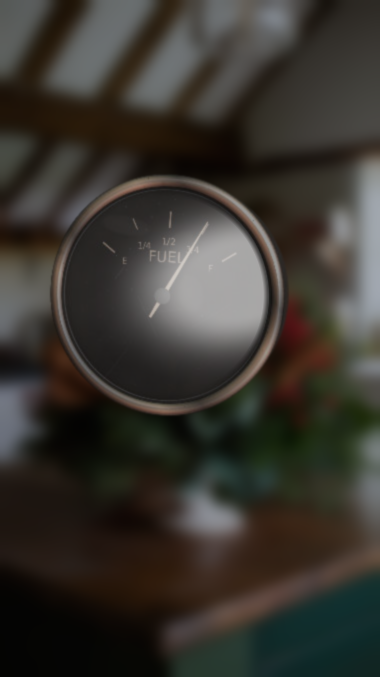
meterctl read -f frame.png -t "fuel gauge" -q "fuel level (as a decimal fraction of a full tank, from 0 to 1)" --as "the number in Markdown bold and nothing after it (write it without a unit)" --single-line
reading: **0.75**
